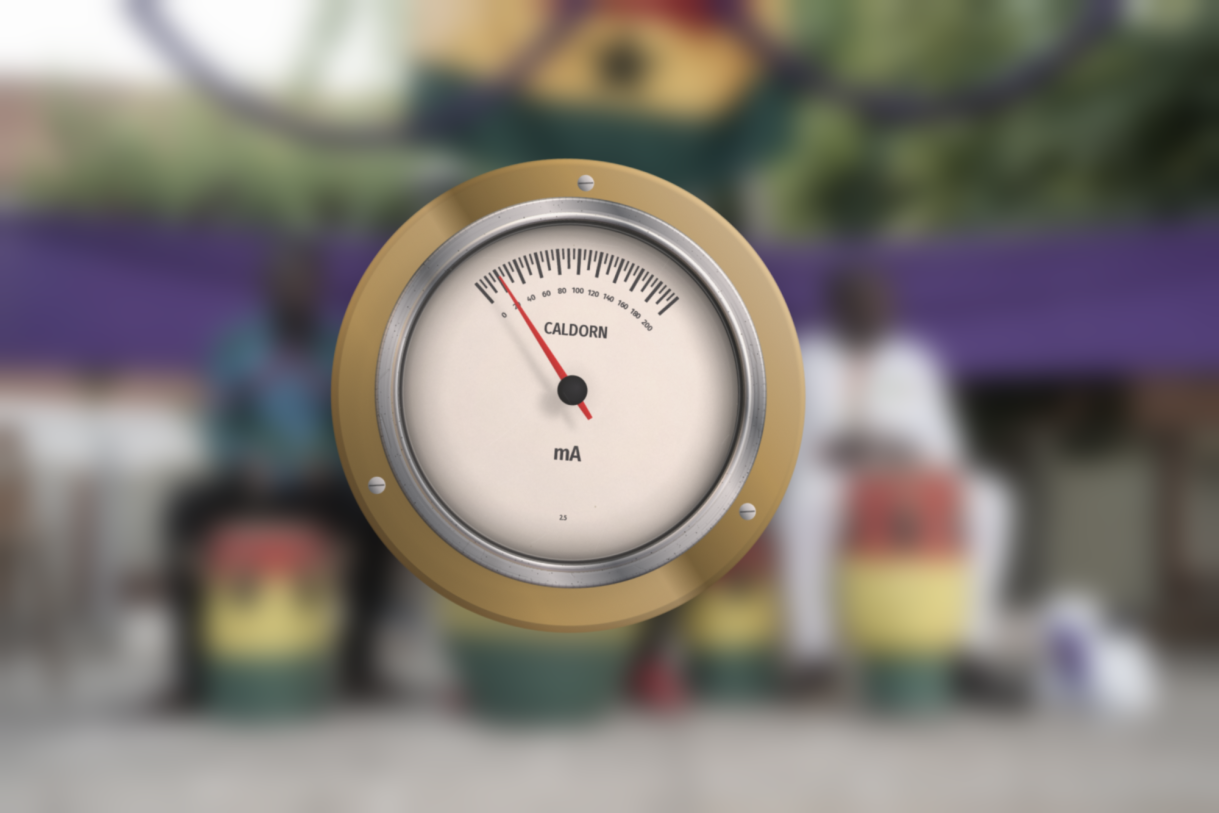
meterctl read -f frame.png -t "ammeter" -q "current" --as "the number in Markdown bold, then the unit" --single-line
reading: **20** mA
